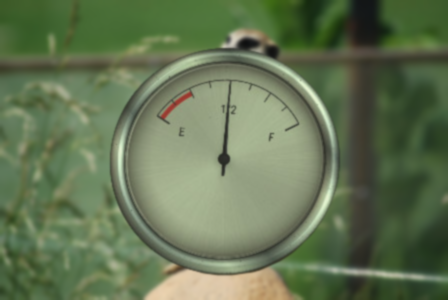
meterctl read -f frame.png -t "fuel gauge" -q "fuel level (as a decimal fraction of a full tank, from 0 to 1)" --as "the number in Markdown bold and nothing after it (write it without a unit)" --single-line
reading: **0.5**
